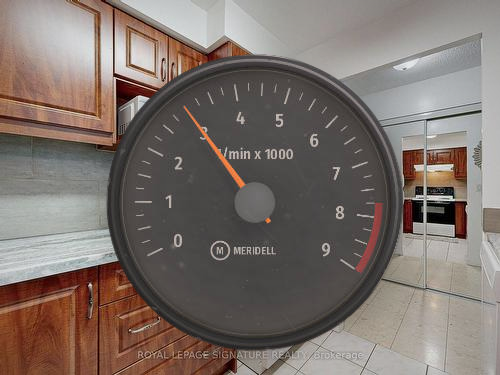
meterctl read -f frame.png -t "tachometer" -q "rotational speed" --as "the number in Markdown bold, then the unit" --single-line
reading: **3000** rpm
